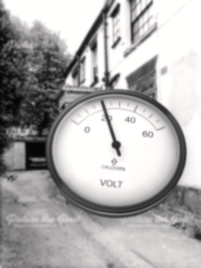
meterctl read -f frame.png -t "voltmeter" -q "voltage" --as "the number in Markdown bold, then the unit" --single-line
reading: **20** V
